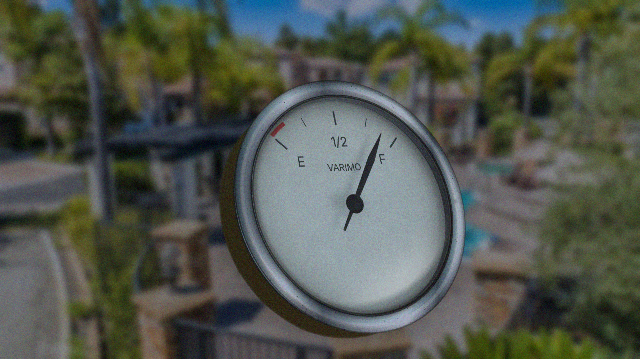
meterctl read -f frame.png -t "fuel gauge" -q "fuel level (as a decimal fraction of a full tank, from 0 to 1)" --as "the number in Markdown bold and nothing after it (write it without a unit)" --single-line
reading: **0.875**
